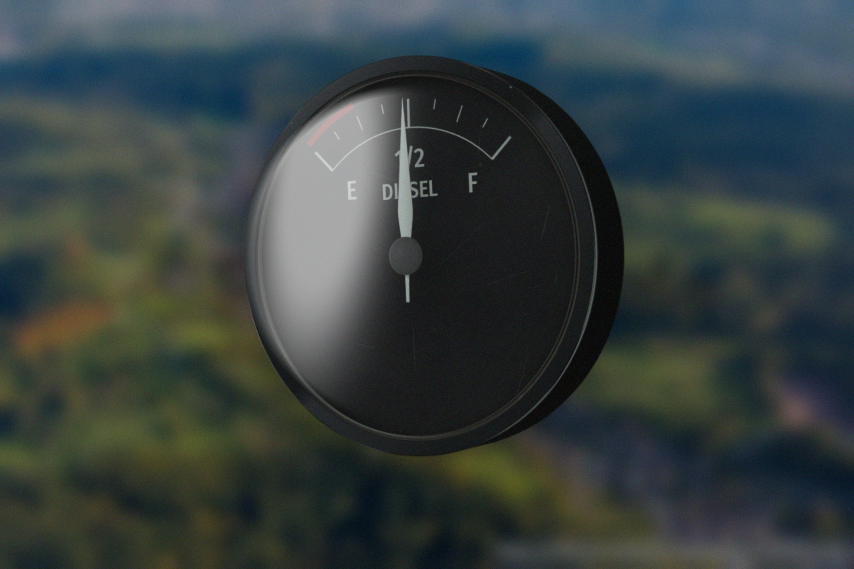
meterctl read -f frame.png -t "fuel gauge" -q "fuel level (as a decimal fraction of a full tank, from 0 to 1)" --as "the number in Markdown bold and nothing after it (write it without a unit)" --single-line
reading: **0.5**
